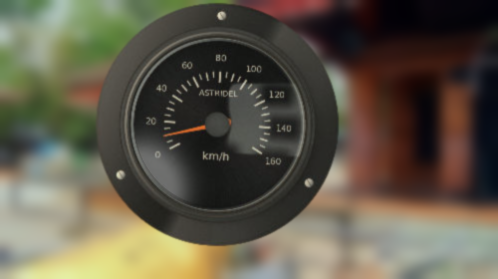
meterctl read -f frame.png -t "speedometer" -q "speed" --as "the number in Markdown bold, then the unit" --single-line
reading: **10** km/h
